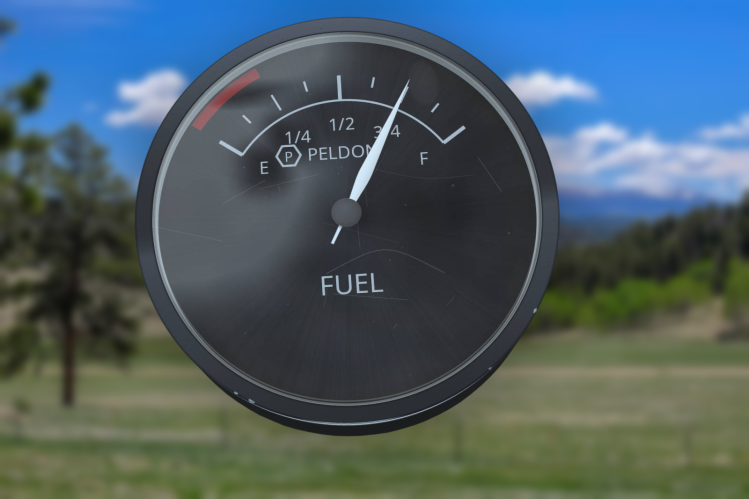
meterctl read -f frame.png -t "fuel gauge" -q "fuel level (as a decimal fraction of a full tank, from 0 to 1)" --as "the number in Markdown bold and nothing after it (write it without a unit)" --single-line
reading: **0.75**
